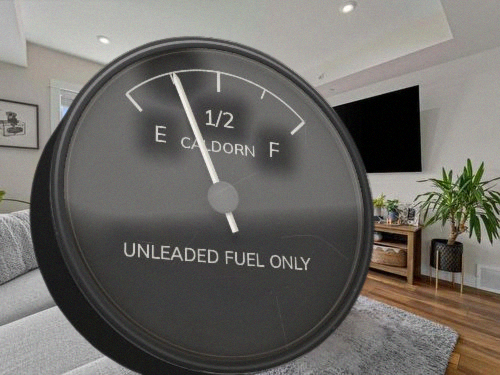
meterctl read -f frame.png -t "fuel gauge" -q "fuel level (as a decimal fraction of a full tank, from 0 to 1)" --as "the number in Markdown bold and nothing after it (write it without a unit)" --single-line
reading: **0.25**
